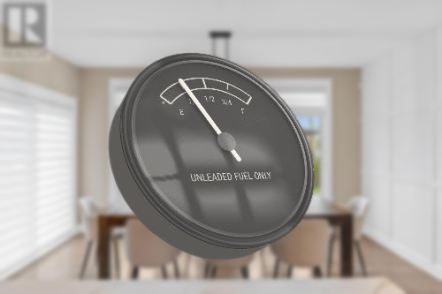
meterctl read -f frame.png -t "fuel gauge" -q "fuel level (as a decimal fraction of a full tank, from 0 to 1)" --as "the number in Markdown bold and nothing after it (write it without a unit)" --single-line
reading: **0.25**
